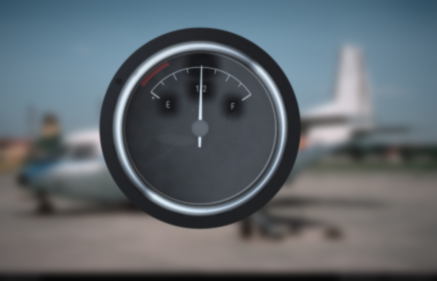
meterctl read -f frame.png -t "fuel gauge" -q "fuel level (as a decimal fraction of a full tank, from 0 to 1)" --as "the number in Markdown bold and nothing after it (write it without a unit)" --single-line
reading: **0.5**
